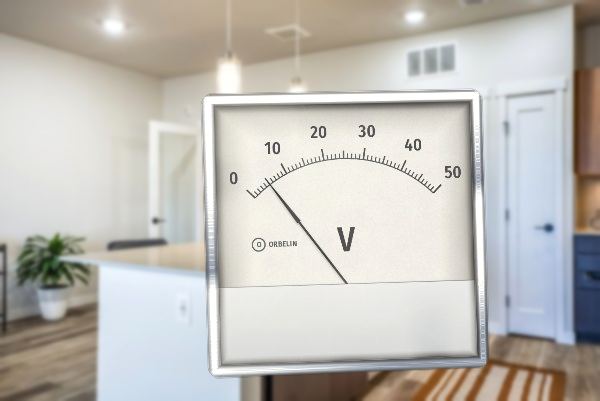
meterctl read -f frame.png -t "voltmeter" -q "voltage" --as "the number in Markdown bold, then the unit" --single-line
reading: **5** V
